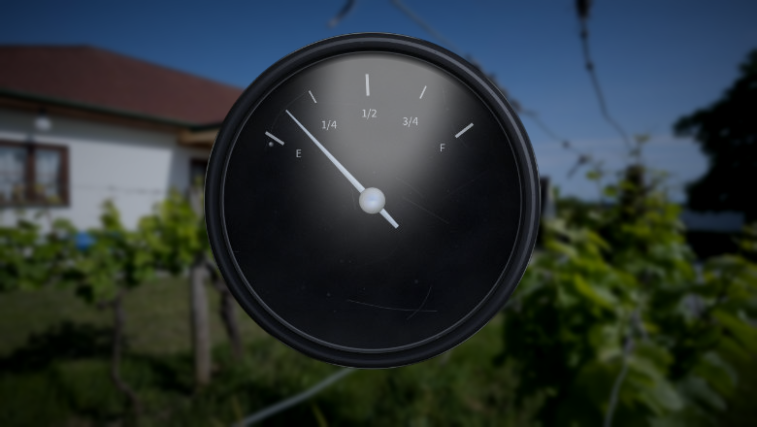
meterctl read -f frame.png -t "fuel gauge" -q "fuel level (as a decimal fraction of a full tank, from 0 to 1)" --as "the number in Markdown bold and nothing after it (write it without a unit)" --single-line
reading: **0.125**
